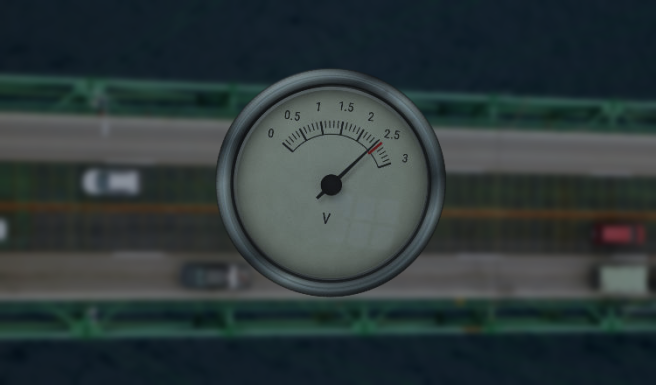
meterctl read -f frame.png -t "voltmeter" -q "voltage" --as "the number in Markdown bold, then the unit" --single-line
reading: **2.4** V
